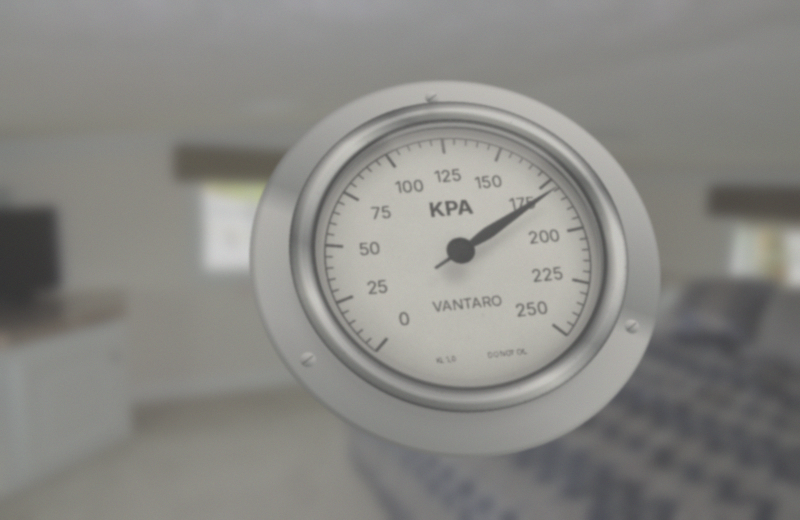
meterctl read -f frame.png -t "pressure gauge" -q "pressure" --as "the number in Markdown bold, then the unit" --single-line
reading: **180** kPa
